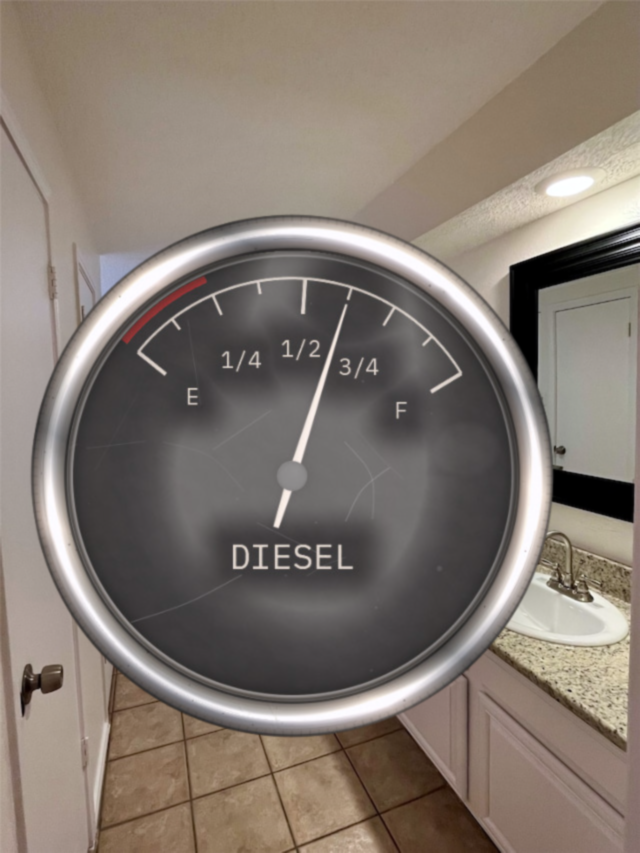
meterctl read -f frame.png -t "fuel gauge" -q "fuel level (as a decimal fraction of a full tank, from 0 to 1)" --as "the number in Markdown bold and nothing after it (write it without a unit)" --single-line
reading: **0.625**
